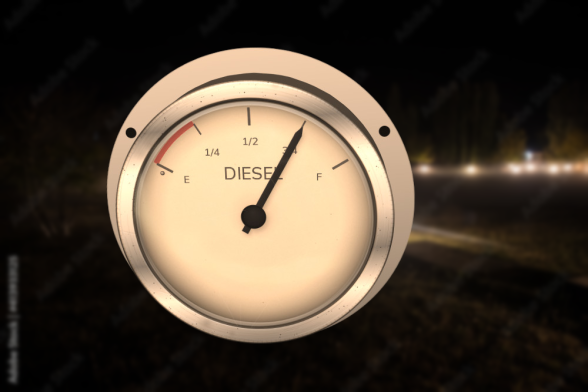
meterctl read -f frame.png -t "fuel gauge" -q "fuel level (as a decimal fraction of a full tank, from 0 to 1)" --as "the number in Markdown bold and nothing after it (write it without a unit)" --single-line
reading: **0.75**
